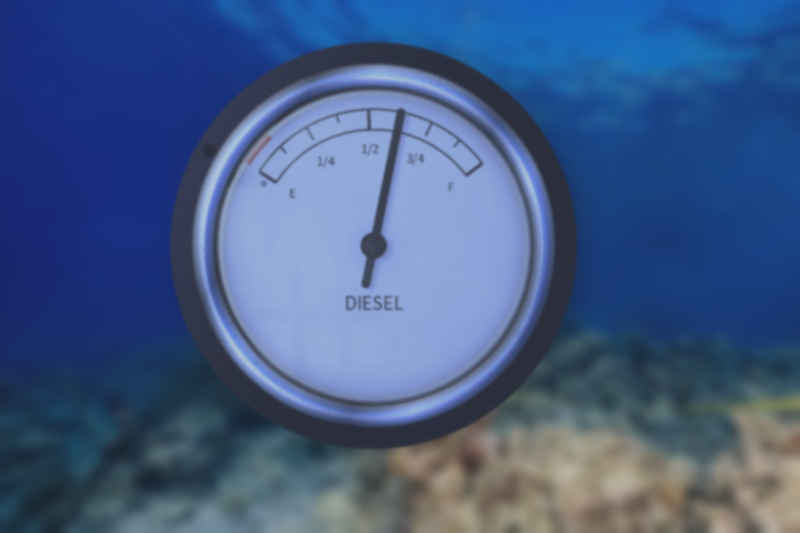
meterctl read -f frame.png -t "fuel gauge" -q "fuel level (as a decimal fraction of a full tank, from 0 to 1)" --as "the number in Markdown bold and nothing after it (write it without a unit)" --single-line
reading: **0.625**
